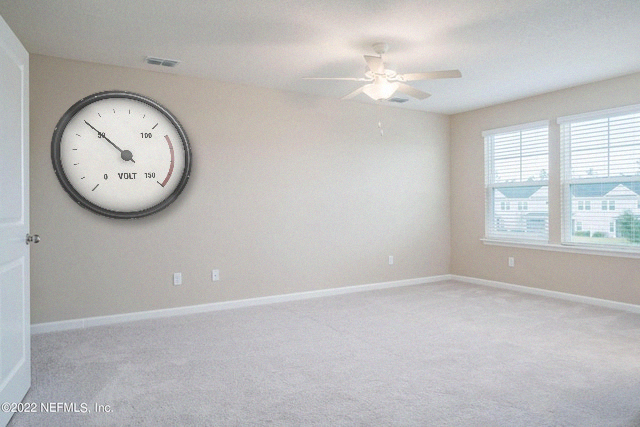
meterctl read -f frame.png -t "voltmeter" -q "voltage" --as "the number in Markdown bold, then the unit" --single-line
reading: **50** V
